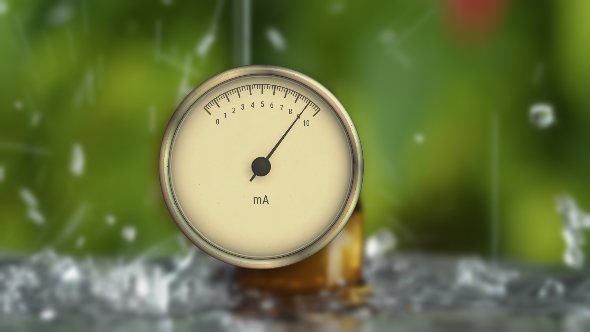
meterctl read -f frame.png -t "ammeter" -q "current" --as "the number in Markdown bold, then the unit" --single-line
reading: **9** mA
